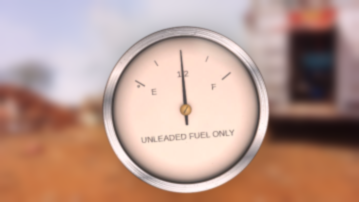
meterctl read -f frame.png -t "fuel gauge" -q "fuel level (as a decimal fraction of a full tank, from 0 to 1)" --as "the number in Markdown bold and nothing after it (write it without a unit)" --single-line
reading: **0.5**
